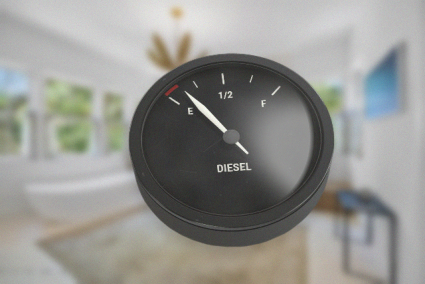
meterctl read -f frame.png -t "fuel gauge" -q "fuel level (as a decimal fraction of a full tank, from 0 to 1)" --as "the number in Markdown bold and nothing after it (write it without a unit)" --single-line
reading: **0.125**
